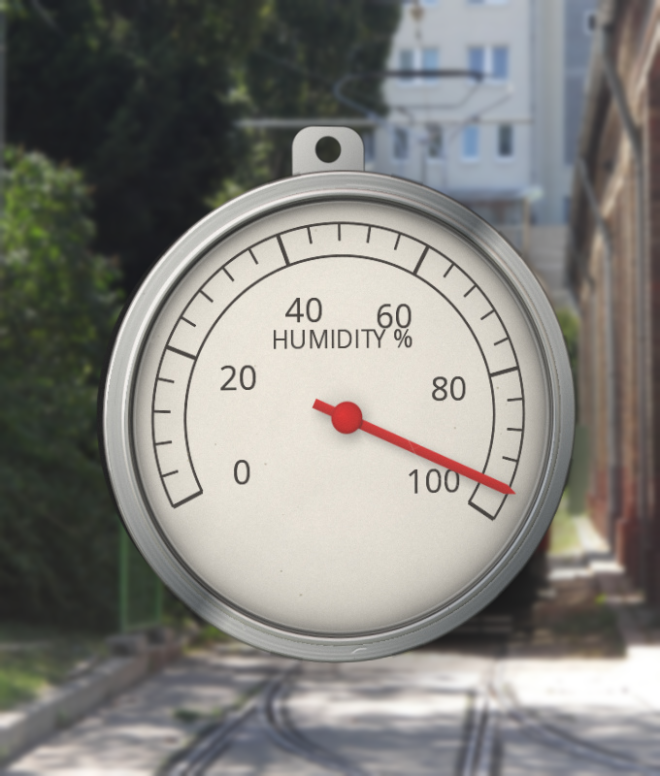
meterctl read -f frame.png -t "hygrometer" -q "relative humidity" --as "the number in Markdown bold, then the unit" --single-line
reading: **96** %
